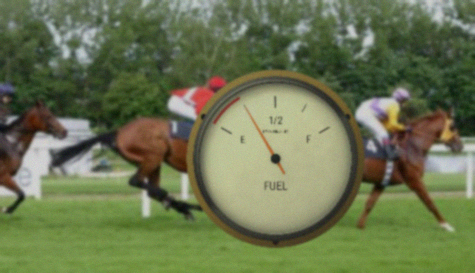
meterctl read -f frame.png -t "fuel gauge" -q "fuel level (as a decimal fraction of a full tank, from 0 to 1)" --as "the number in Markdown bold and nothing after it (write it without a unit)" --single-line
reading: **0.25**
